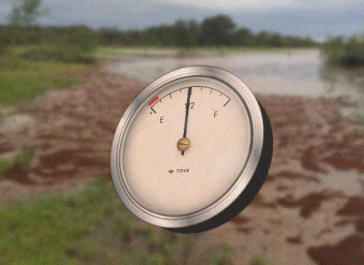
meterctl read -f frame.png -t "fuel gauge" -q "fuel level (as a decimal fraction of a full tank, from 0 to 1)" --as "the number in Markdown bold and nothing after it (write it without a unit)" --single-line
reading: **0.5**
